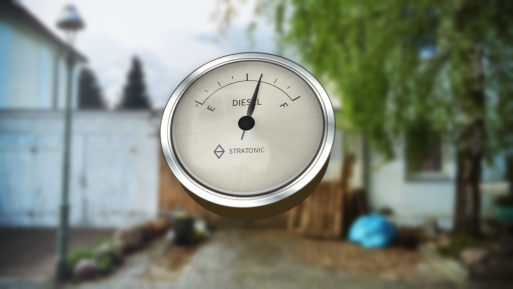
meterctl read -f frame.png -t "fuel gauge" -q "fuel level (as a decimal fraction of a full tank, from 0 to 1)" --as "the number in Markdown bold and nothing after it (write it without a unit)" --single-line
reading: **0.625**
